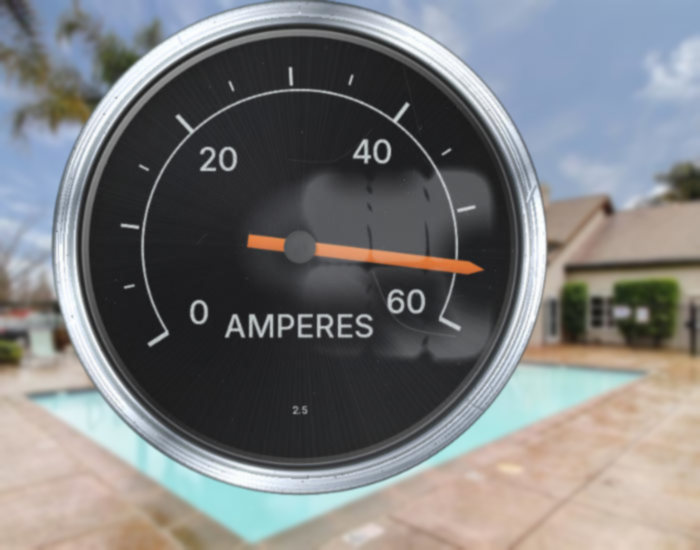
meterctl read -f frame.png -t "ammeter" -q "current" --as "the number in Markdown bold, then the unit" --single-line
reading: **55** A
